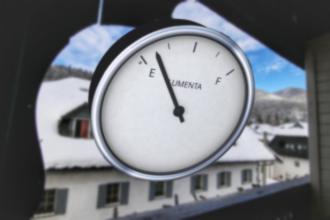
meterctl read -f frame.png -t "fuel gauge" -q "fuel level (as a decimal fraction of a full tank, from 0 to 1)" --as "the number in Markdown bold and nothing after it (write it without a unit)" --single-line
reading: **0.125**
